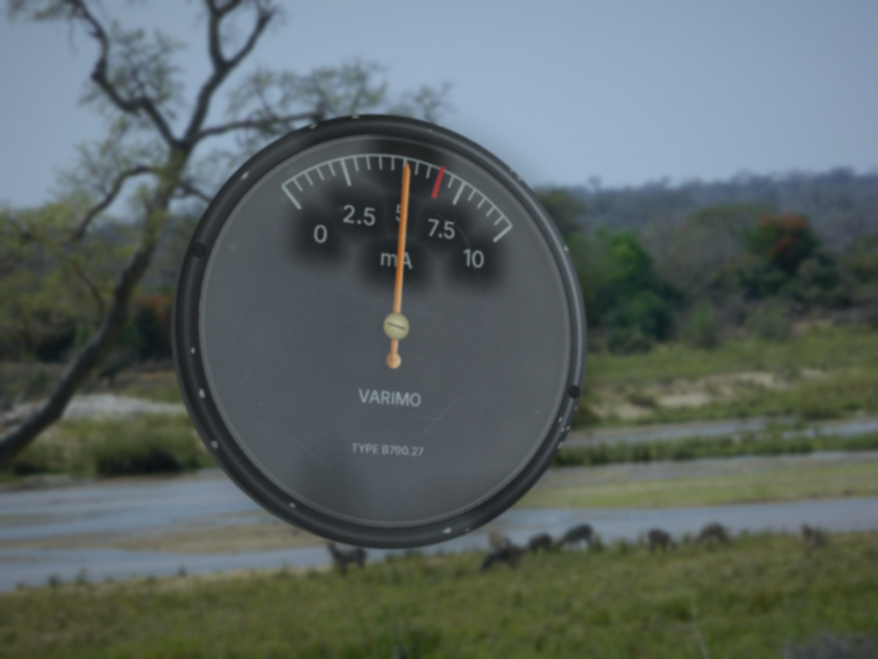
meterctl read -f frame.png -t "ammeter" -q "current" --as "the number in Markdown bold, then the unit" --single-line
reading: **5** mA
